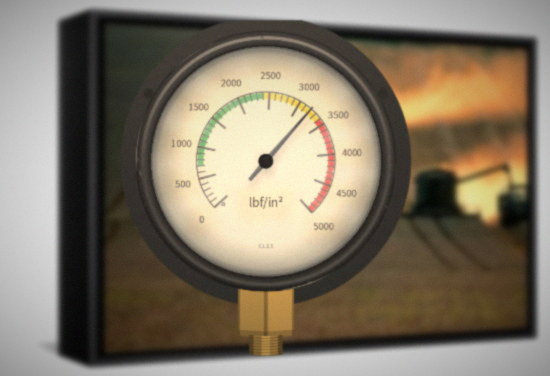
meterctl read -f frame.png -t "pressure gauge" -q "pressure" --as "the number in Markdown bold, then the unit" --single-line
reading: **3200** psi
